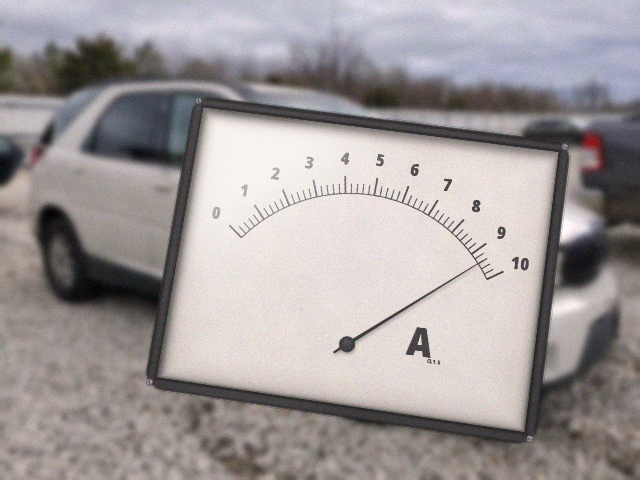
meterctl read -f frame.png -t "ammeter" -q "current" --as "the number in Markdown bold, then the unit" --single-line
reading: **9.4** A
